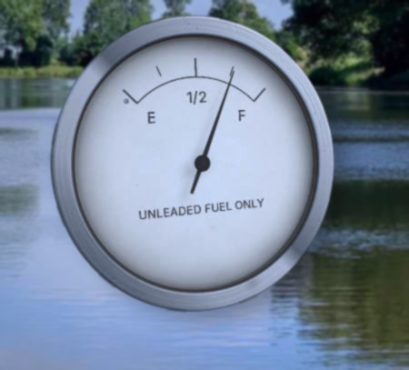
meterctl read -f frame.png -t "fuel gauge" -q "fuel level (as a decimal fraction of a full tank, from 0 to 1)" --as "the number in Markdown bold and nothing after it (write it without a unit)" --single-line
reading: **0.75**
